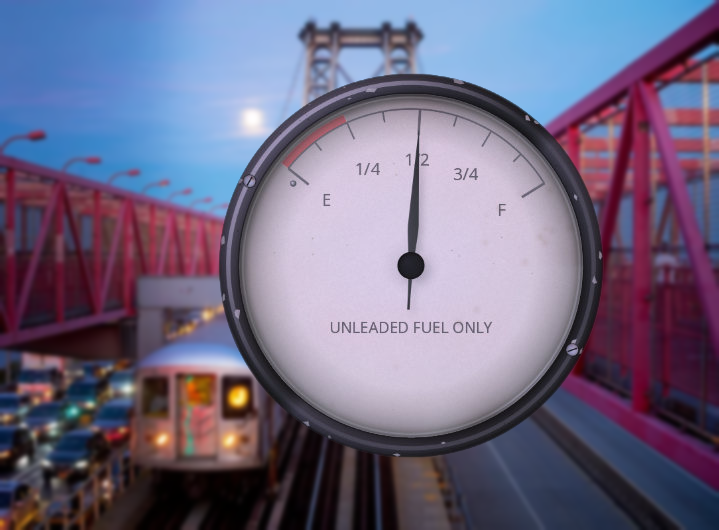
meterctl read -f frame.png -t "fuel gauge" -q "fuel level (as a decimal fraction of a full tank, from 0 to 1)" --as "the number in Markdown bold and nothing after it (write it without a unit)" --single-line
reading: **0.5**
